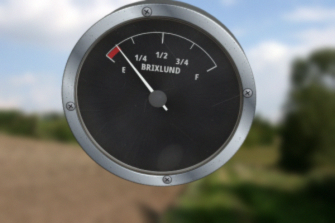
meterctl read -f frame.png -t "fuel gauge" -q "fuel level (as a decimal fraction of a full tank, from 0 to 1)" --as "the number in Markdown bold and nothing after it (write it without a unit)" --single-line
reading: **0.125**
